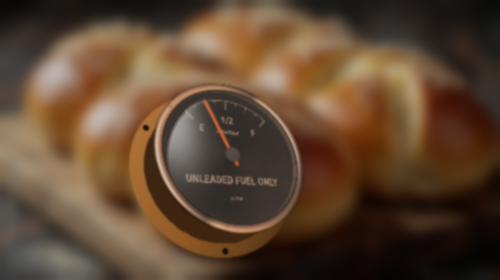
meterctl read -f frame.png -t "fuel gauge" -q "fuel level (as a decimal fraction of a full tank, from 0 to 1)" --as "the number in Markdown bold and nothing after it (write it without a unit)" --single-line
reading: **0.25**
